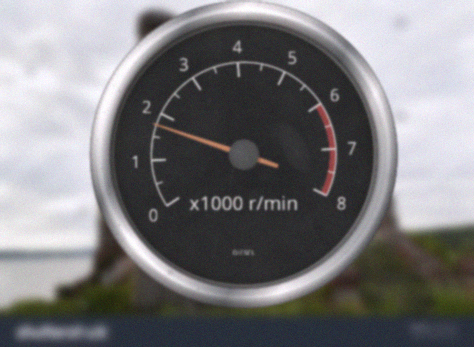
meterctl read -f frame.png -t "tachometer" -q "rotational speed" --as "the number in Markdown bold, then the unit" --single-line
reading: **1750** rpm
